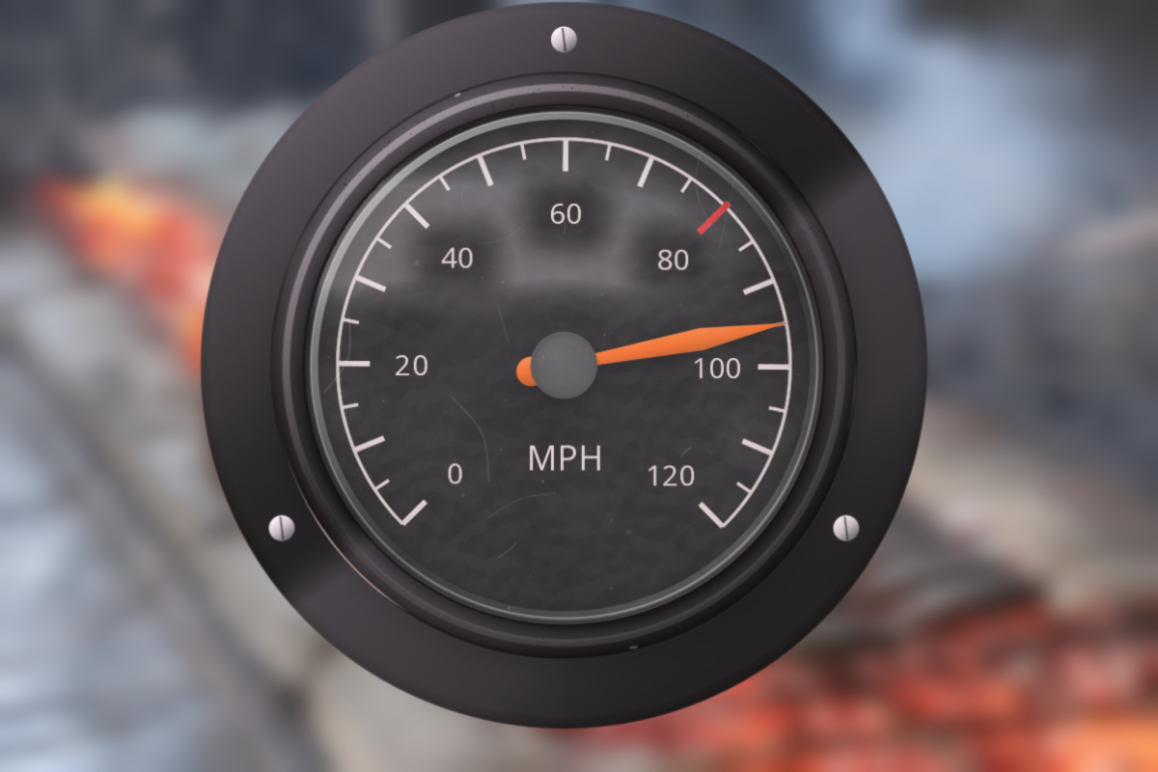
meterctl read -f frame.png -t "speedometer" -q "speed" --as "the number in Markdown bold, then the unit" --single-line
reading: **95** mph
